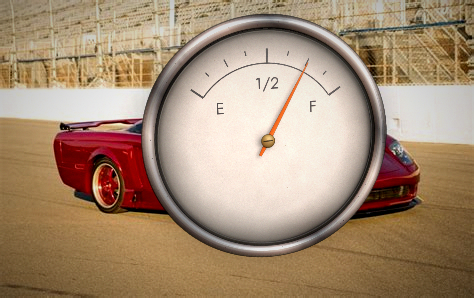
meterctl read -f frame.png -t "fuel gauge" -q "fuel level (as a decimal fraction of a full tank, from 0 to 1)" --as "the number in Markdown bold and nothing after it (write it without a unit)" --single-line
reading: **0.75**
